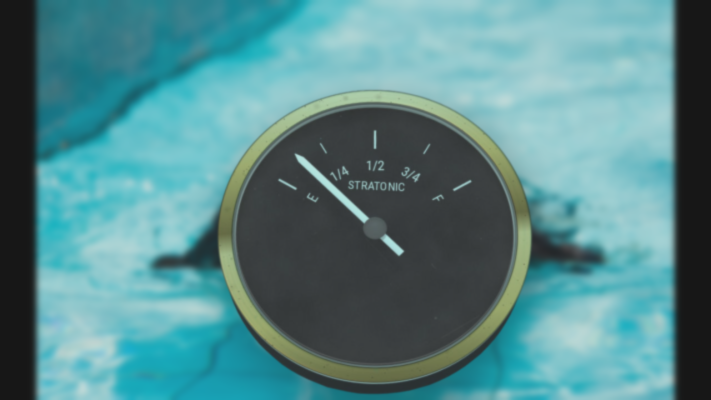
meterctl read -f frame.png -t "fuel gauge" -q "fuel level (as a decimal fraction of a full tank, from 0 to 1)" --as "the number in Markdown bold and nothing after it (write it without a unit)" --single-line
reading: **0.125**
